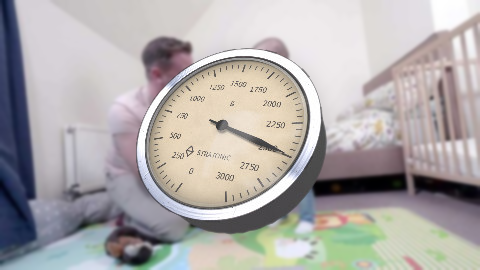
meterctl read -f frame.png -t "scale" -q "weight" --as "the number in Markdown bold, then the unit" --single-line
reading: **2500** g
